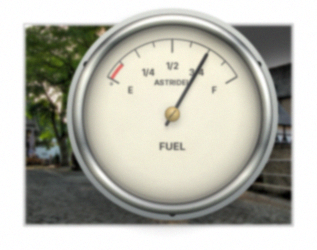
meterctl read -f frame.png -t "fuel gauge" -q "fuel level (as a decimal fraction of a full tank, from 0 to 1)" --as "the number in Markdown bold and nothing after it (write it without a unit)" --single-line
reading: **0.75**
